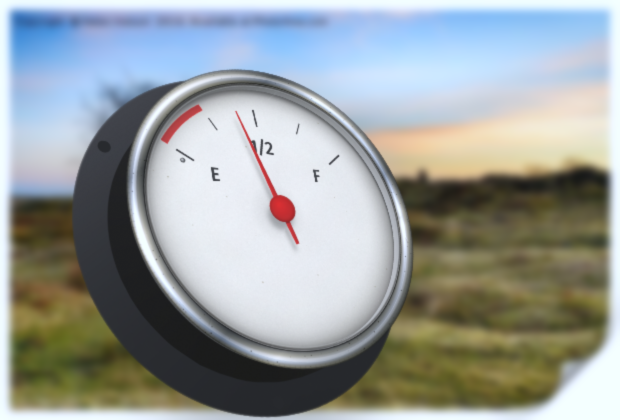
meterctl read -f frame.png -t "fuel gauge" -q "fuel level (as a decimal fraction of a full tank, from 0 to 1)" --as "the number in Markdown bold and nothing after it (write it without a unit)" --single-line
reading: **0.375**
